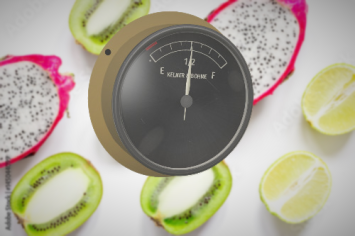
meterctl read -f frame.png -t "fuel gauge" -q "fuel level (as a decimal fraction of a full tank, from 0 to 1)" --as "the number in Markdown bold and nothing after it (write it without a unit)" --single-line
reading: **0.5**
